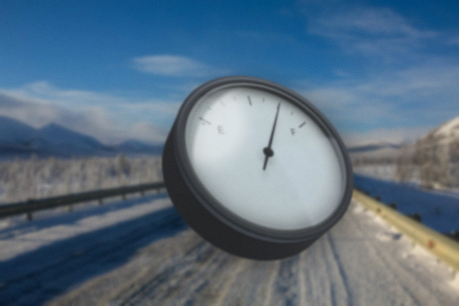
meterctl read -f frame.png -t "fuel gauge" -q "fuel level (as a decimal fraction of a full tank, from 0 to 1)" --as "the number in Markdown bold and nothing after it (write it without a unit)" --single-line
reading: **0.75**
